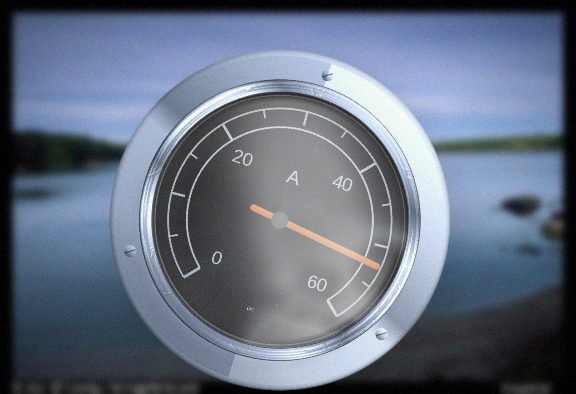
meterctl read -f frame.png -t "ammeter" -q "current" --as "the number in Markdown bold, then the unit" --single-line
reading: **52.5** A
